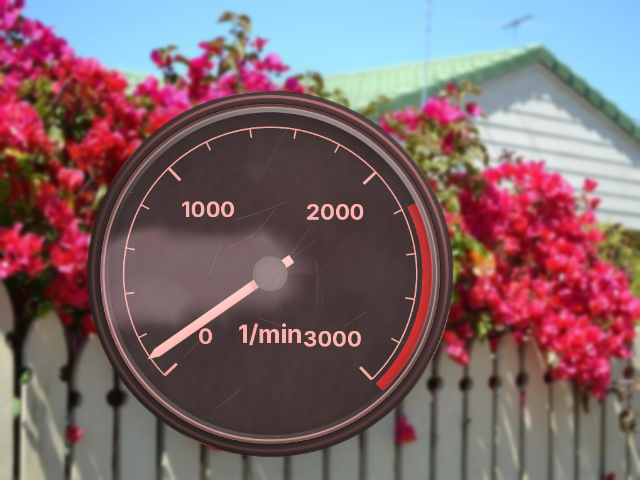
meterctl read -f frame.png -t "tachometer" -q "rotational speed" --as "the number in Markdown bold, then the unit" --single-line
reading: **100** rpm
